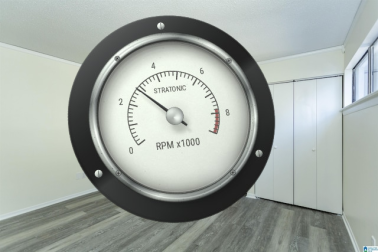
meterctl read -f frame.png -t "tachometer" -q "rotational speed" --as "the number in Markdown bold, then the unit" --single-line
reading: **2800** rpm
